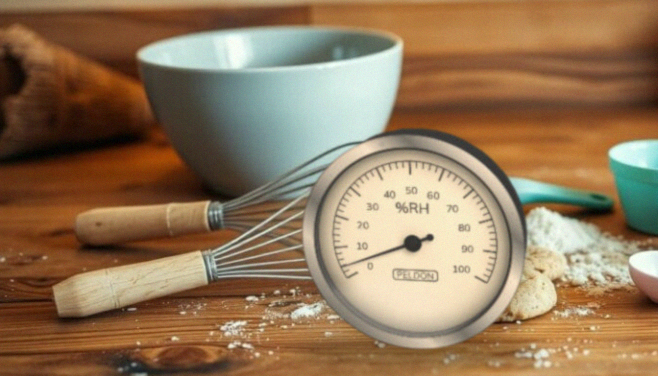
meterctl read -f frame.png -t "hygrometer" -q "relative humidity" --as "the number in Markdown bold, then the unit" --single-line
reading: **4** %
